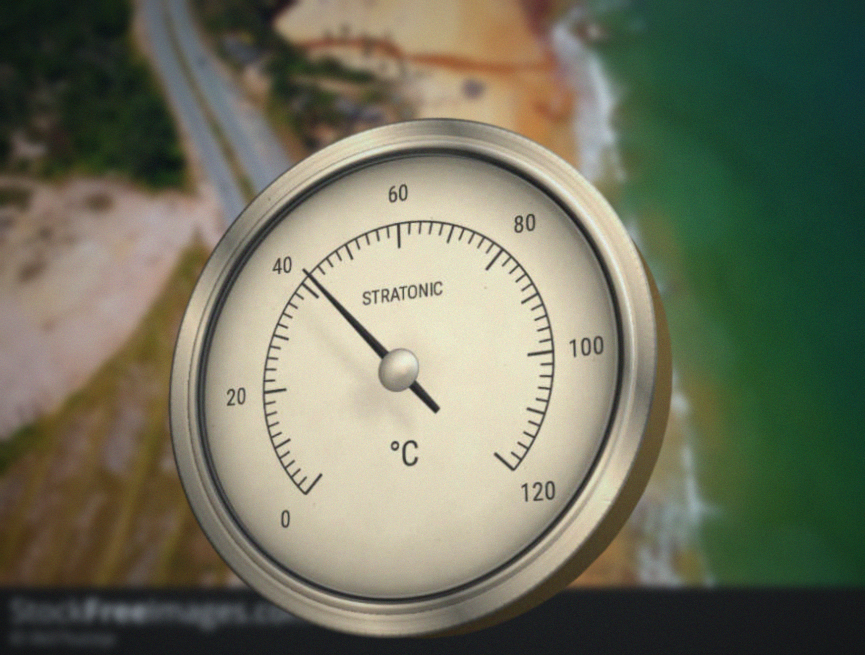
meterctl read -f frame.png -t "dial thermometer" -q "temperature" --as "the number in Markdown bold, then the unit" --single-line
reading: **42** °C
